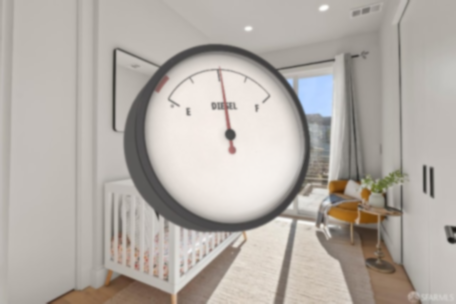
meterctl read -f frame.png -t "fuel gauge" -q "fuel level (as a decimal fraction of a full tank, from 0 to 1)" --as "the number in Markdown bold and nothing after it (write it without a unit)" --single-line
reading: **0.5**
